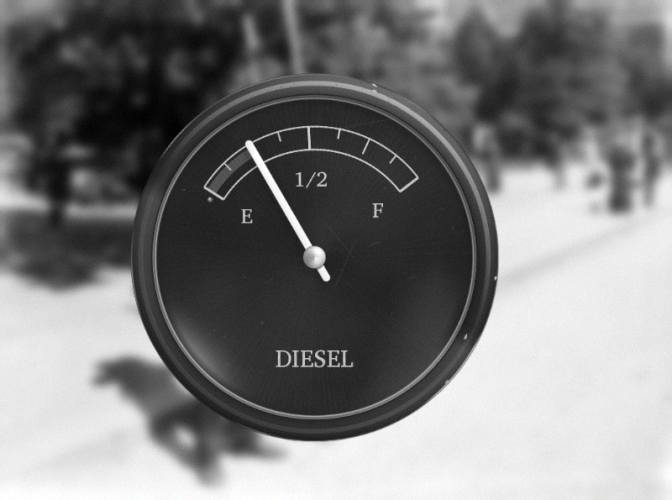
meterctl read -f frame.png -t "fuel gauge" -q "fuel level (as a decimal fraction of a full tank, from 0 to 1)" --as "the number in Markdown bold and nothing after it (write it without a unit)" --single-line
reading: **0.25**
